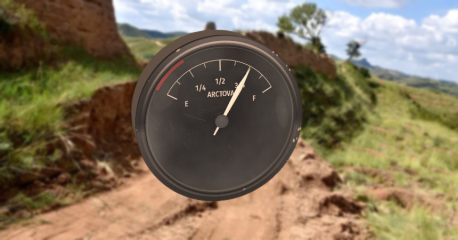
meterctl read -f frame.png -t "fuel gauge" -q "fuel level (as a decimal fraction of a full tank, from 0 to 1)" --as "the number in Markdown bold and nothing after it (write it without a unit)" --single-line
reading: **0.75**
